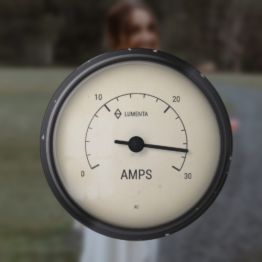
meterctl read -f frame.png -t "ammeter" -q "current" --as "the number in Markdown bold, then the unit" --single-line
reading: **27** A
